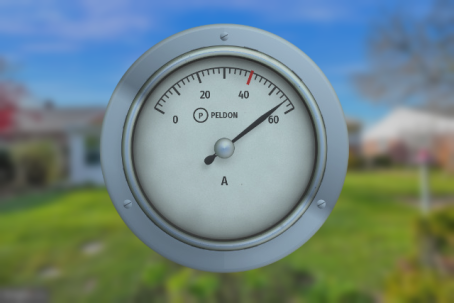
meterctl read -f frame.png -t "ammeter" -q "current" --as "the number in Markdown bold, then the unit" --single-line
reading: **56** A
